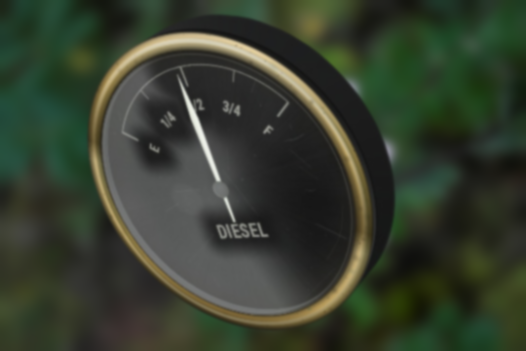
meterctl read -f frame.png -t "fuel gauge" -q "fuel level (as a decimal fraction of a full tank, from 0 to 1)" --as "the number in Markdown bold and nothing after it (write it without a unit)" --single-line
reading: **0.5**
